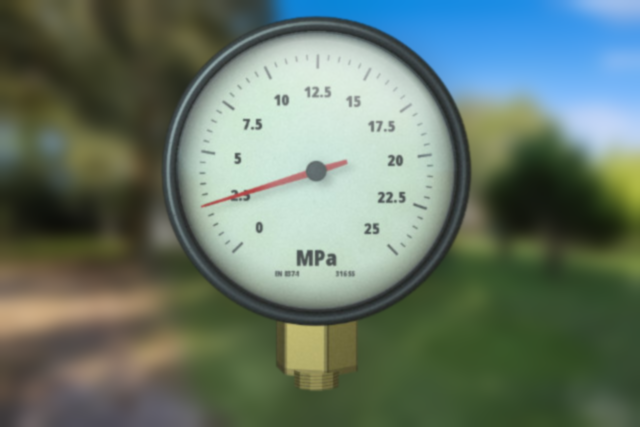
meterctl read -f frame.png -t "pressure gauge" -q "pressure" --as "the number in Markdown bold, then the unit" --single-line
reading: **2.5** MPa
